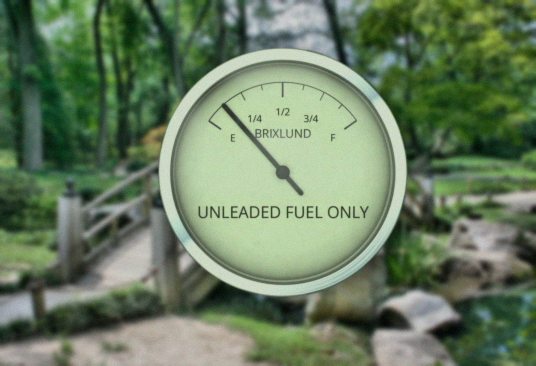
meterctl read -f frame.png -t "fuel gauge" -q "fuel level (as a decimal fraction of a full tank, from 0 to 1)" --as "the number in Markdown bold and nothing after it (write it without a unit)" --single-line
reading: **0.125**
